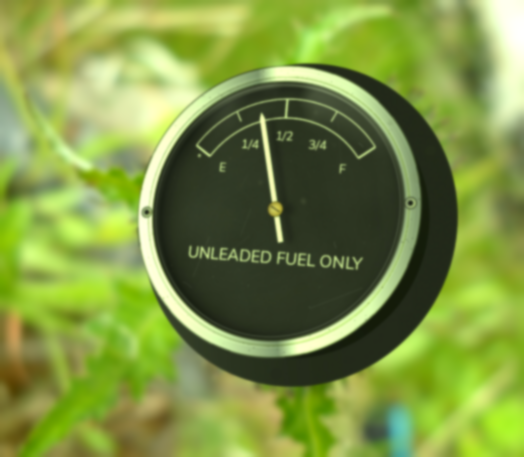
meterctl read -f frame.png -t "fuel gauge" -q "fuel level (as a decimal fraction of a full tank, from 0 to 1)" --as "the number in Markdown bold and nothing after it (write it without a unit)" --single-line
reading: **0.375**
